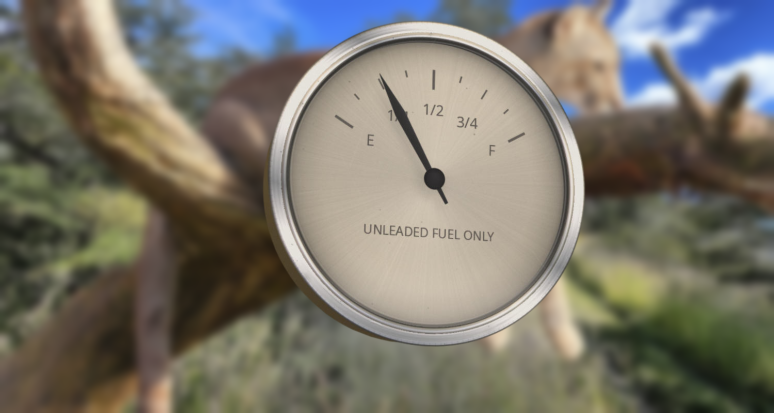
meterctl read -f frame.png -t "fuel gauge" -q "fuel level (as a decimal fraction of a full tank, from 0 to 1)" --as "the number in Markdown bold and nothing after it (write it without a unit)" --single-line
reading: **0.25**
